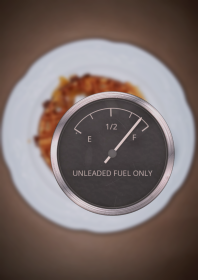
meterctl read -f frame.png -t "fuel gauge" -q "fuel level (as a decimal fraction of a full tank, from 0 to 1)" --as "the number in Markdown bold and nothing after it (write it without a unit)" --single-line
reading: **0.875**
